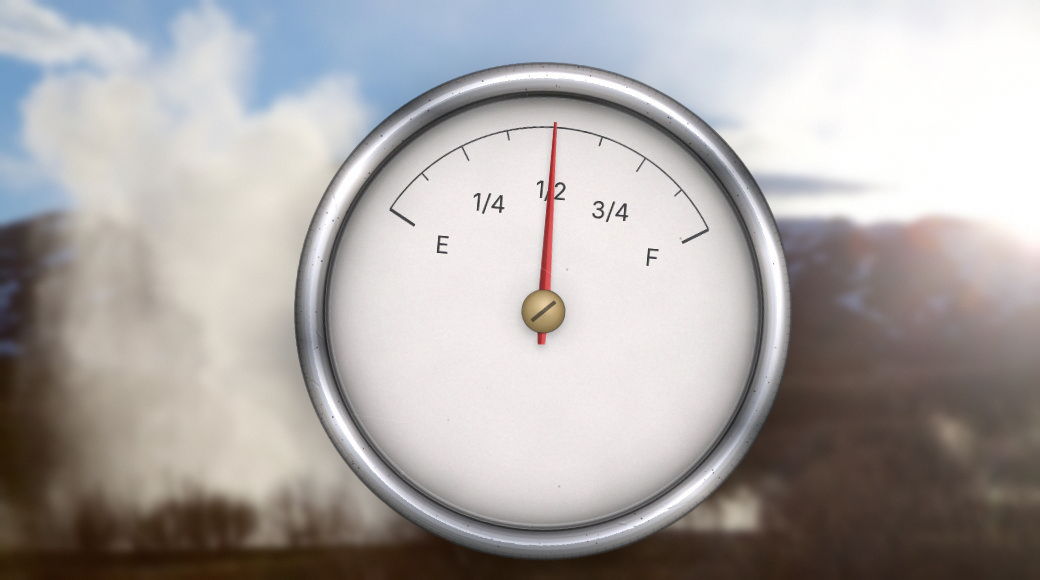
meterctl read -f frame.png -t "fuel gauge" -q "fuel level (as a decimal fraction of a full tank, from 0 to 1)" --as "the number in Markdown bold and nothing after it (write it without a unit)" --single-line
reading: **0.5**
